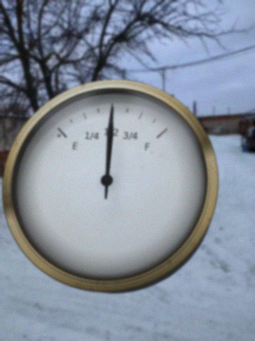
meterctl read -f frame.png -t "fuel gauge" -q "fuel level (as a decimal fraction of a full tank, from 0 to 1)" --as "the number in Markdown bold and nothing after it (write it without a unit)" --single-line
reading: **0.5**
